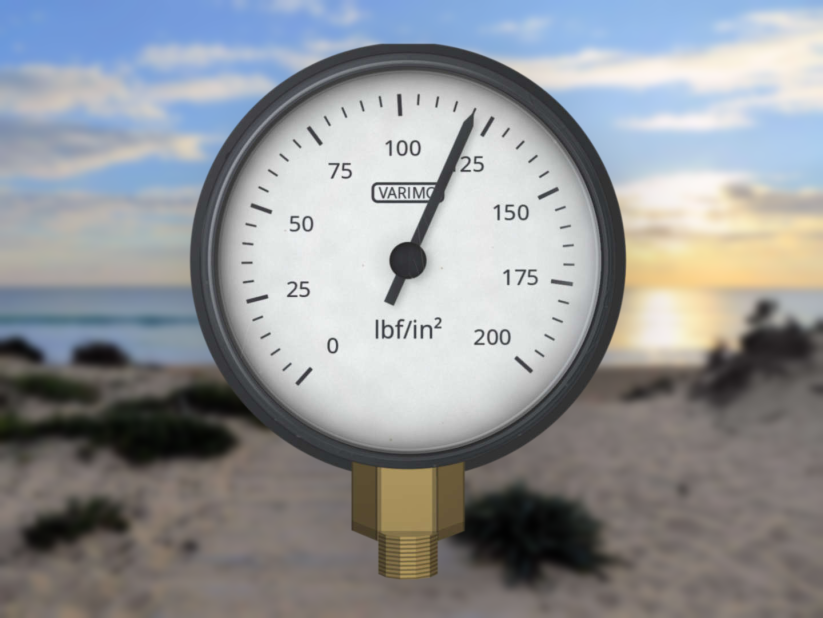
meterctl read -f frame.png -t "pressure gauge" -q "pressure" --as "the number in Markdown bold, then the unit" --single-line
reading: **120** psi
